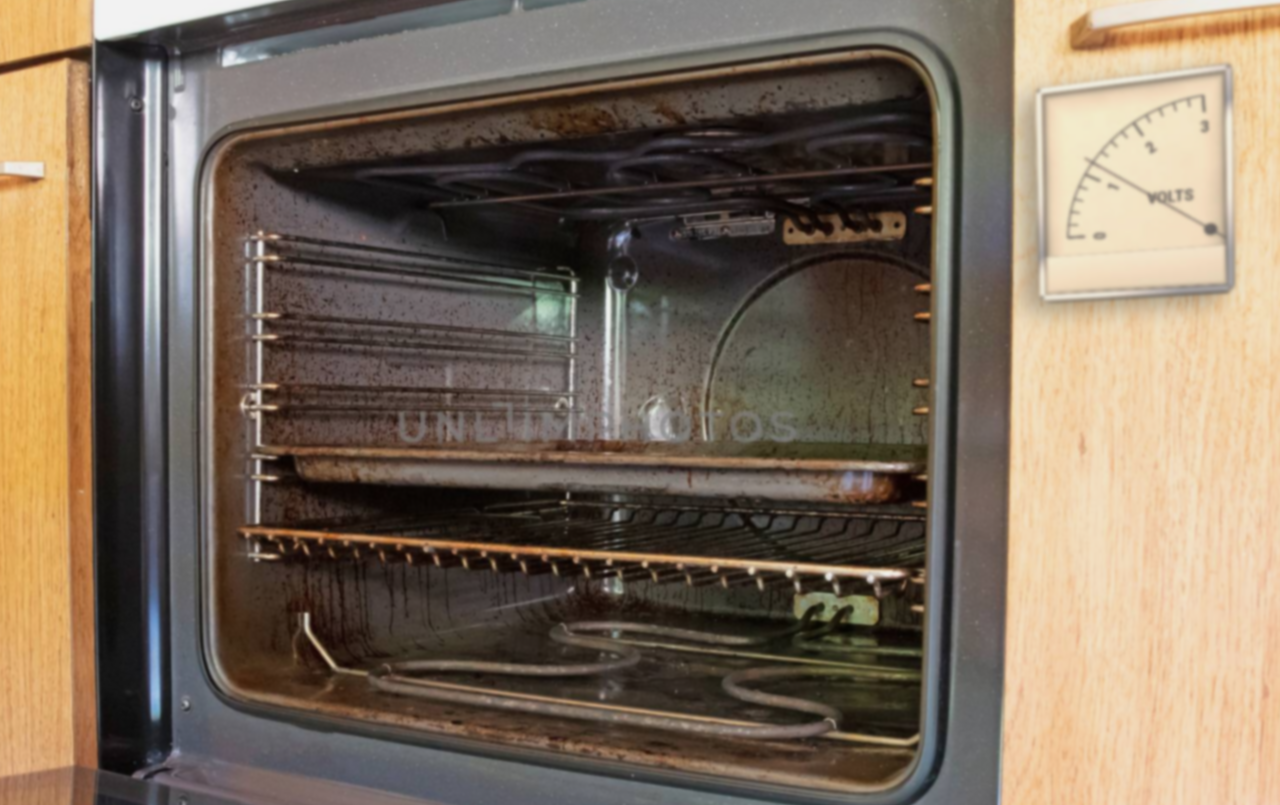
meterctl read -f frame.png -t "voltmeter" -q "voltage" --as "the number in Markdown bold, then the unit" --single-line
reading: **1.2** V
